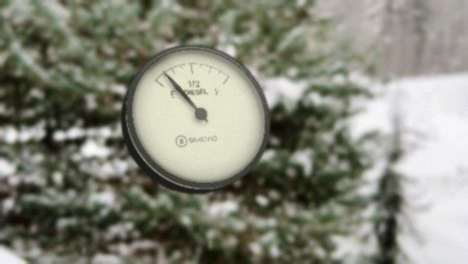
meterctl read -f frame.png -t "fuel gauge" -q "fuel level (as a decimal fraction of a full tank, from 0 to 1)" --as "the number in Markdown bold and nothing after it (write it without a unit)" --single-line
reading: **0.125**
